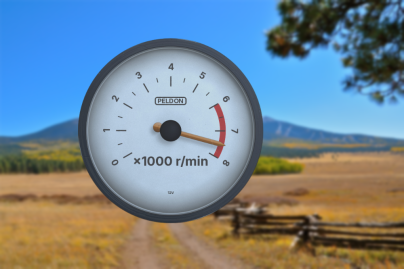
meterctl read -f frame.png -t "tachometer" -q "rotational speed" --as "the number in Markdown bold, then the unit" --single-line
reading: **7500** rpm
